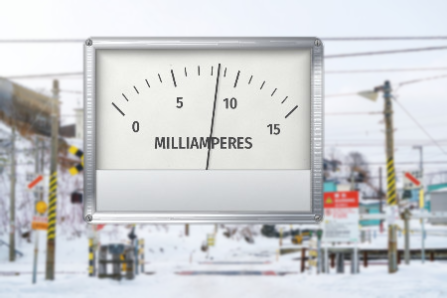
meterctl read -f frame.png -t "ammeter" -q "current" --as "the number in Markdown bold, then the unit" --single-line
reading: **8.5** mA
